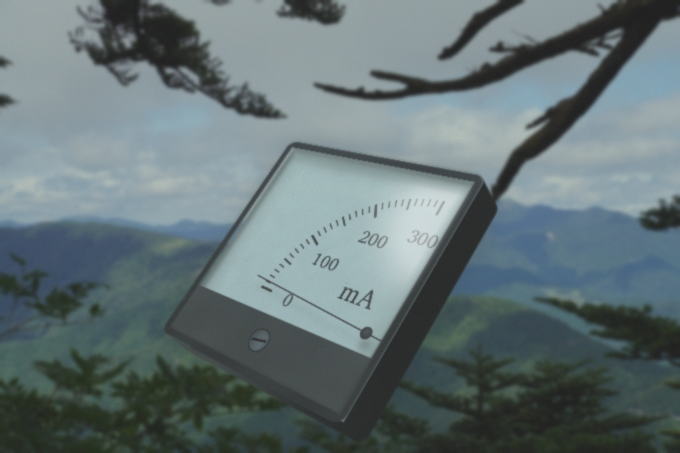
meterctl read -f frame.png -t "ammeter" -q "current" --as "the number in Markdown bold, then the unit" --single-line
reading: **10** mA
